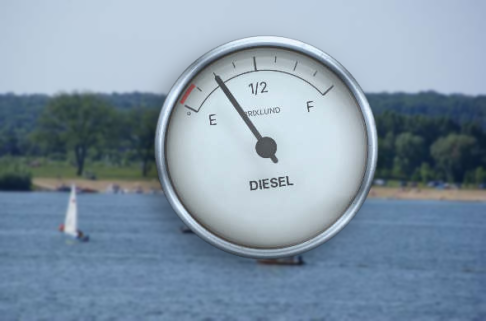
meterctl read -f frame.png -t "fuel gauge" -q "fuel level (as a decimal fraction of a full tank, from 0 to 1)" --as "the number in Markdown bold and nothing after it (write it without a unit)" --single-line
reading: **0.25**
